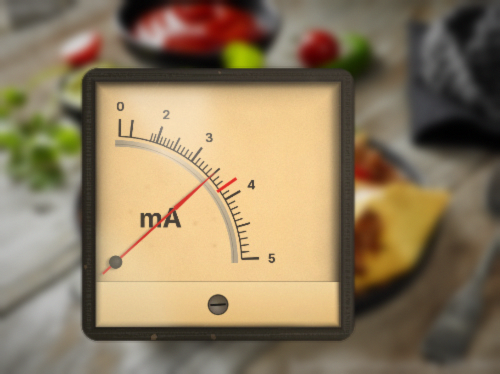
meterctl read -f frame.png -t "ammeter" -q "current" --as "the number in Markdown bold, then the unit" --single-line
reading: **3.5** mA
